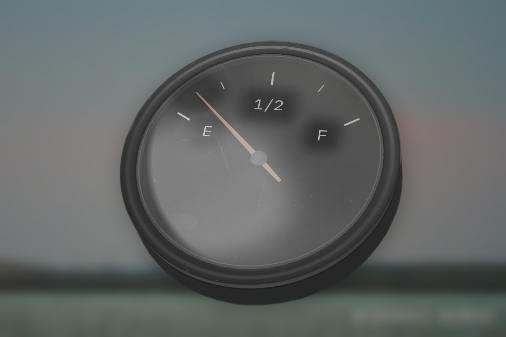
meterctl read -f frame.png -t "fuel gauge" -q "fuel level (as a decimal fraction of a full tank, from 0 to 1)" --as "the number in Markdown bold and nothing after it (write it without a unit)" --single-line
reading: **0.125**
